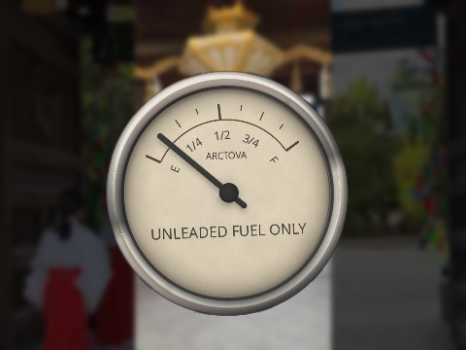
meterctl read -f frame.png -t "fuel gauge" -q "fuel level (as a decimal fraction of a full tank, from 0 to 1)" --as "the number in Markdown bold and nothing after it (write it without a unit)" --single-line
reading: **0.125**
